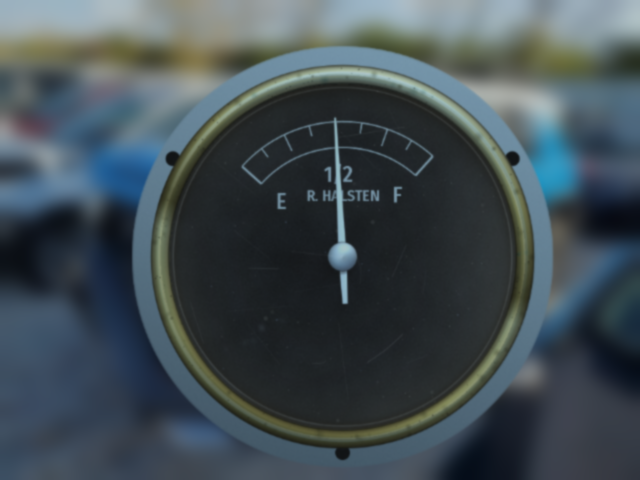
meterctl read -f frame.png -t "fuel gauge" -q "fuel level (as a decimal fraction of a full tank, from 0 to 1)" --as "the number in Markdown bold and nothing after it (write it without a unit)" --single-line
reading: **0.5**
